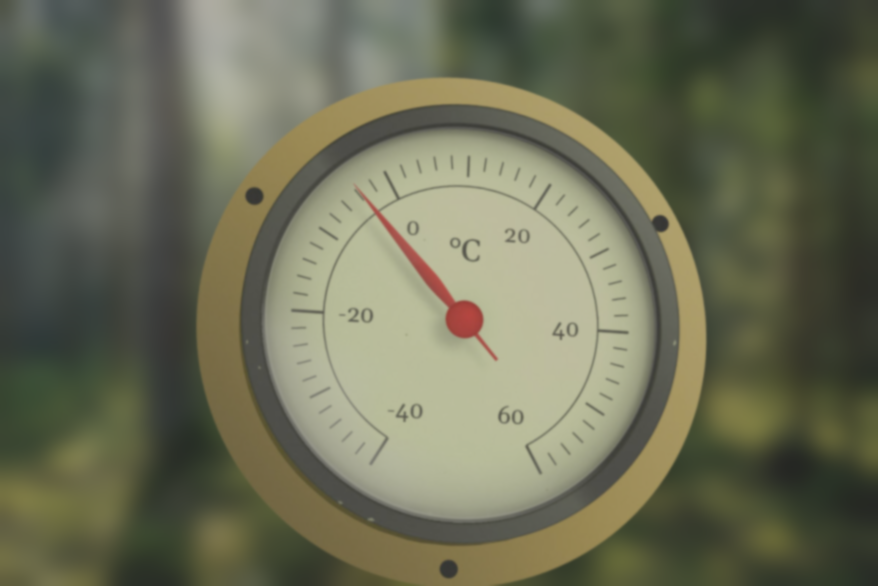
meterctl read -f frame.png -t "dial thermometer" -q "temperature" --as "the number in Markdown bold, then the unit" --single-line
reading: **-4** °C
